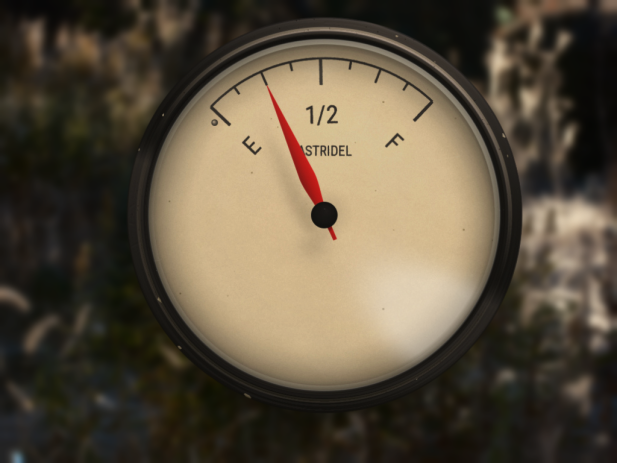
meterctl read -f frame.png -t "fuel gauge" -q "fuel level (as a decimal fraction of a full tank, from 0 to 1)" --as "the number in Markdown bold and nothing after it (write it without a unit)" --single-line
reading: **0.25**
